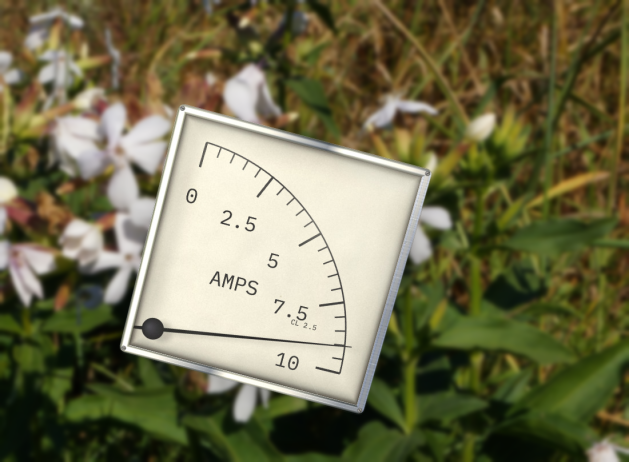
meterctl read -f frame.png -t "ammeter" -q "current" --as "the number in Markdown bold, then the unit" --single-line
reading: **9** A
